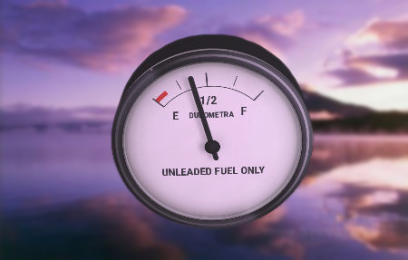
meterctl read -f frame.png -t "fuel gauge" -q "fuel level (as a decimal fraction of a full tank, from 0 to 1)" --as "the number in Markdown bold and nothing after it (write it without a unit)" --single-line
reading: **0.375**
